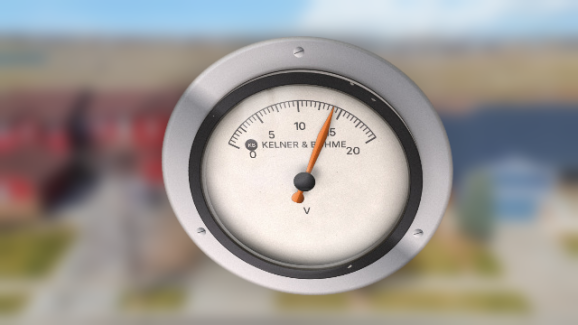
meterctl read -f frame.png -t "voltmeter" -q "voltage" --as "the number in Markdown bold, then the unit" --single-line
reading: **14** V
